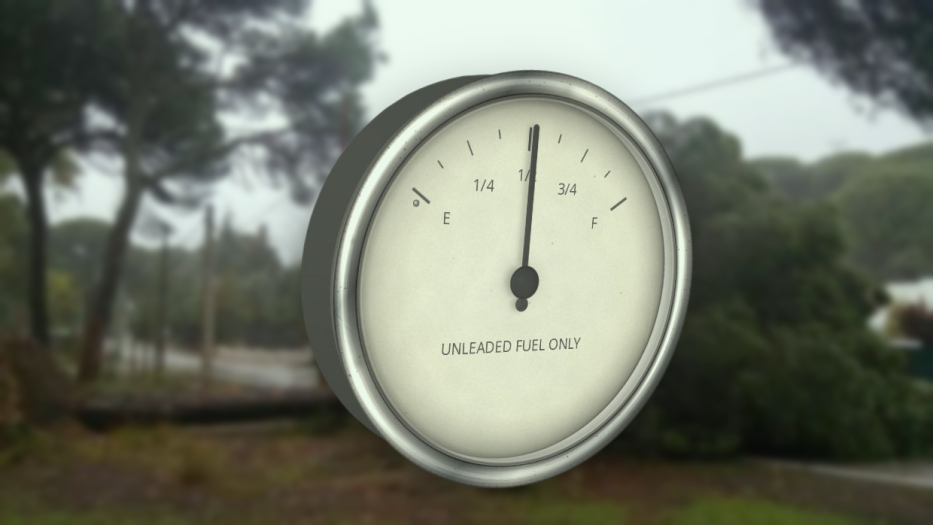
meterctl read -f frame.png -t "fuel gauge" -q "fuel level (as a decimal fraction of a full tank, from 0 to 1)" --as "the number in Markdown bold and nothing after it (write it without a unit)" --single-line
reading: **0.5**
